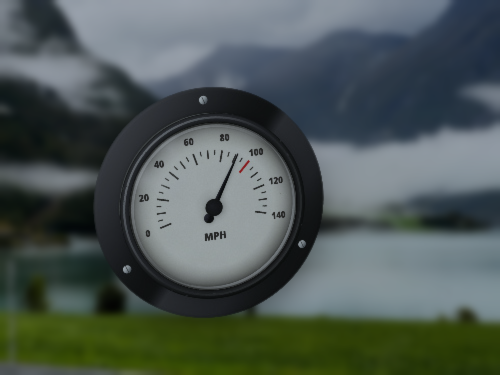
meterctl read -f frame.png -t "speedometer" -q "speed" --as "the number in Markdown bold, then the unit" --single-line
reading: **90** mph
